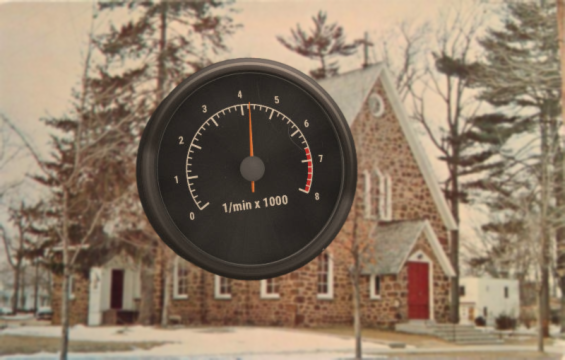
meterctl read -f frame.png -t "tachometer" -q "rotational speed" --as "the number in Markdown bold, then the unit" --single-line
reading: **4200** rpm
